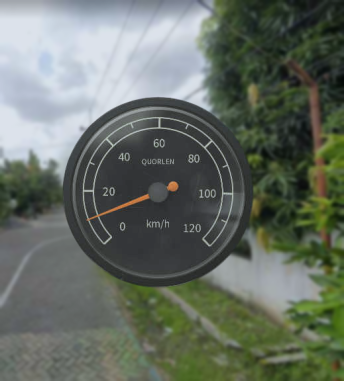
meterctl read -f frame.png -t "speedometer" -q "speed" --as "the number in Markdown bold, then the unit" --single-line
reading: **10** km/h
